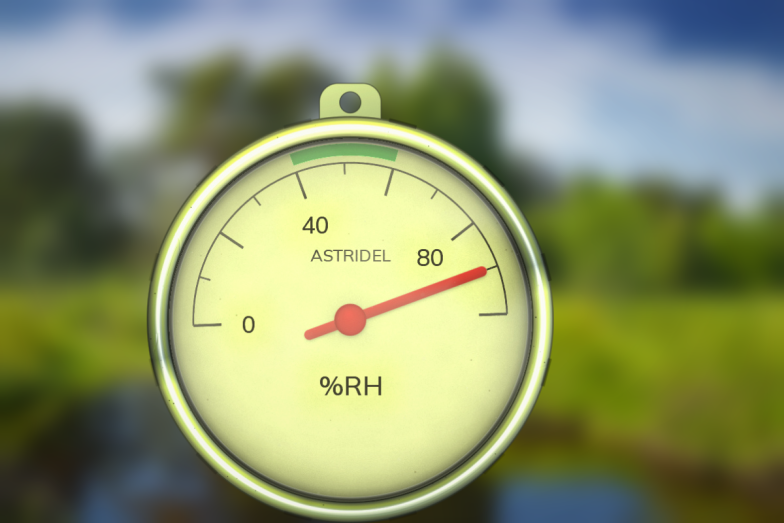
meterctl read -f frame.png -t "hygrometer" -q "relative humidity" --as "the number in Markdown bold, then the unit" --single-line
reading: **90** %
